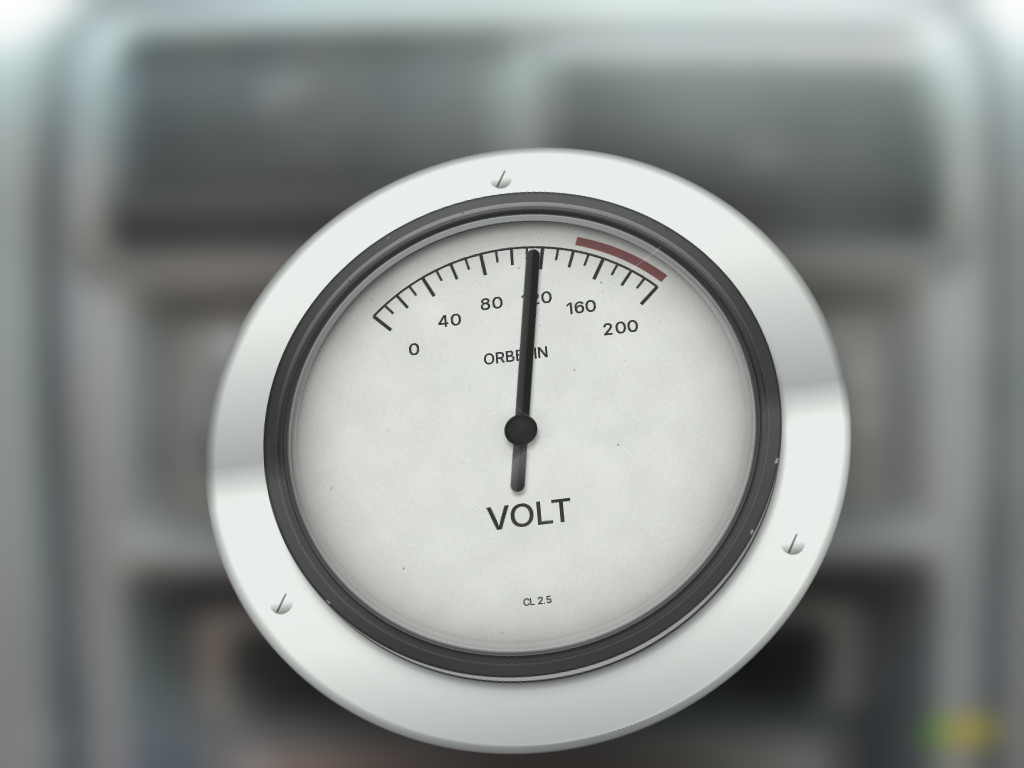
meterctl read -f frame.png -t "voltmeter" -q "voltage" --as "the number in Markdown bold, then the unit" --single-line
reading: **115** V
